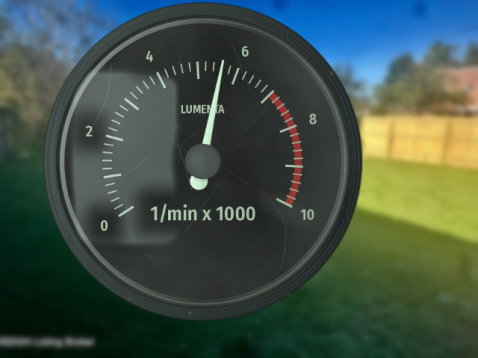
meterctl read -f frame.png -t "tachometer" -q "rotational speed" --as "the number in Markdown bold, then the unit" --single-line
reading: **5600** rpm
